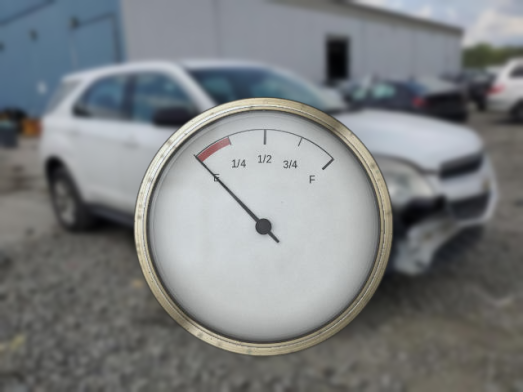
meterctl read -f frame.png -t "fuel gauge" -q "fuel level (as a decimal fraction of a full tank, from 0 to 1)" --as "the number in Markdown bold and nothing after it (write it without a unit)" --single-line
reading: **0**
